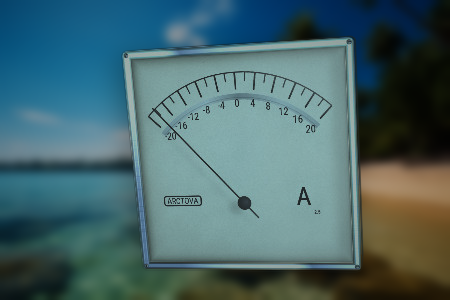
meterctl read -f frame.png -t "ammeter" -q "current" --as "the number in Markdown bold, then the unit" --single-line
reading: **-18** A
